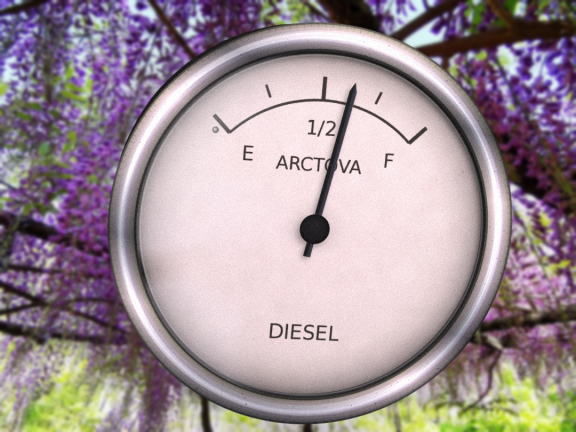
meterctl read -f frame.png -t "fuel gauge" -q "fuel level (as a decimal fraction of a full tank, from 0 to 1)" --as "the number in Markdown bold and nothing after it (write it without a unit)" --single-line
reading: **0.625**
